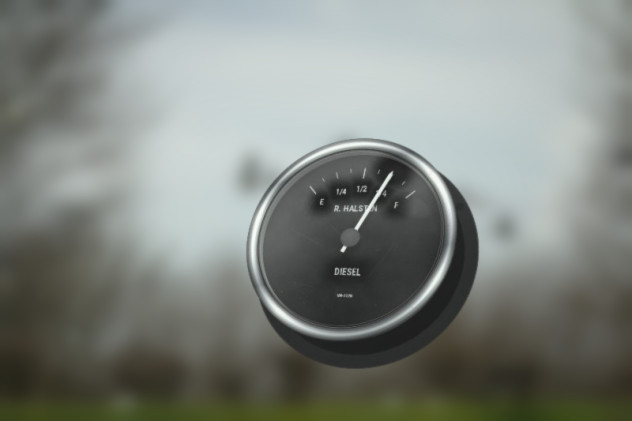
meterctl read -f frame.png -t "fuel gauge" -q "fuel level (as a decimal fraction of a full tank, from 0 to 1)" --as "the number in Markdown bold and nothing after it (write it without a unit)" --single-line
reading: **0.75**
